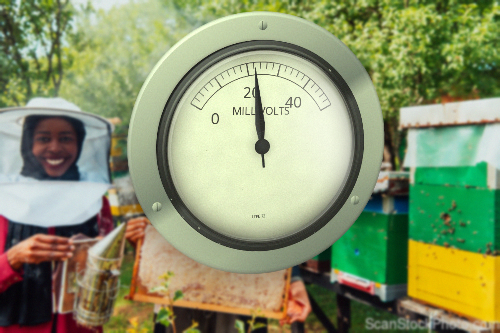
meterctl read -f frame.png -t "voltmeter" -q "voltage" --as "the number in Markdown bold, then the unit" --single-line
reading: **22** mV
